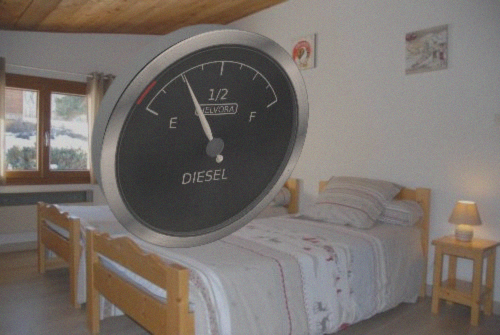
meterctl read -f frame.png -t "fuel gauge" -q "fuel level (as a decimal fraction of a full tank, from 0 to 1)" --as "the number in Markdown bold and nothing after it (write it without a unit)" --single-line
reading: **0.25**
